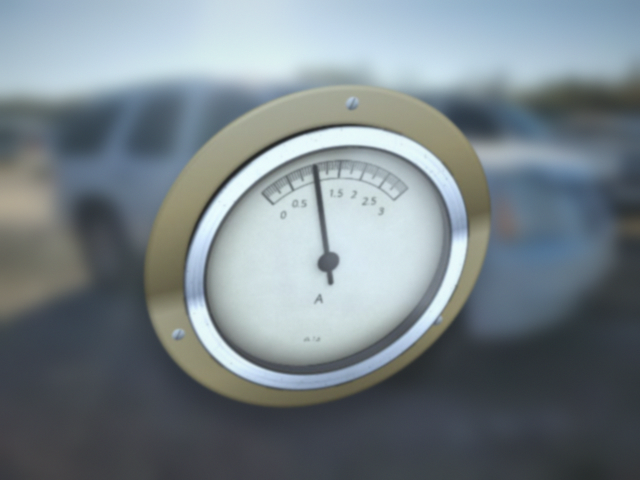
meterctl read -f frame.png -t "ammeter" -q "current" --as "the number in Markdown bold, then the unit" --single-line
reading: **1** A
